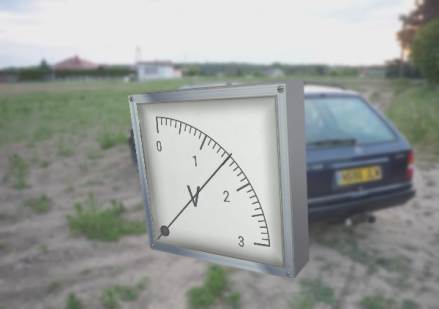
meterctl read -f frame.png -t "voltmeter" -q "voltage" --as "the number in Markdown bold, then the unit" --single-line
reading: **1.5** V
